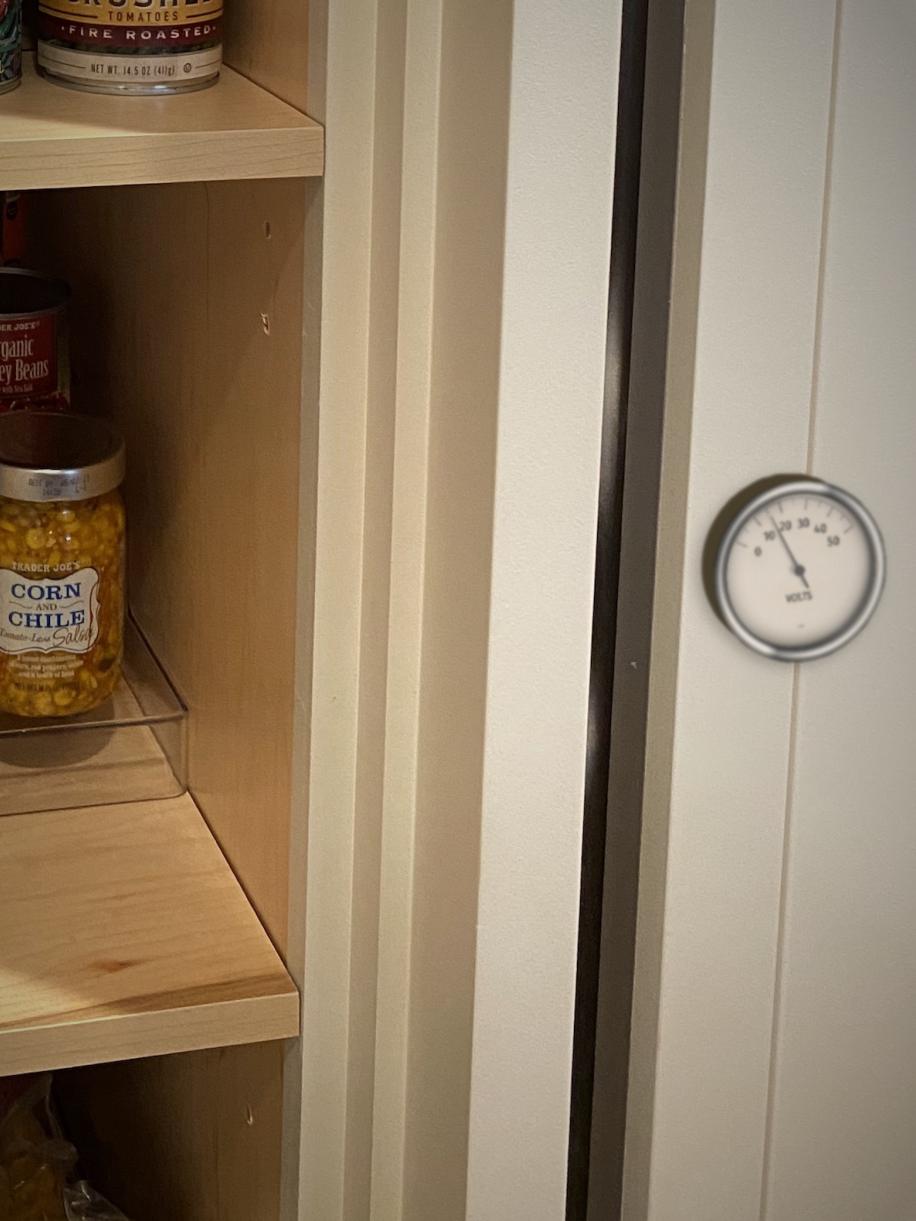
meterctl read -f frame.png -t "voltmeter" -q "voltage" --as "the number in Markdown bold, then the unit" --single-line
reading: **15** V
